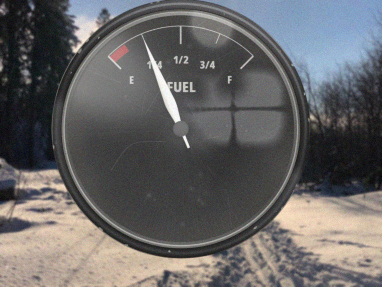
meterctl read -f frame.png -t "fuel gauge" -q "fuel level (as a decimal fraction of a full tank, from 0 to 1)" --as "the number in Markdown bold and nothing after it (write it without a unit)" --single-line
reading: **0.25**
